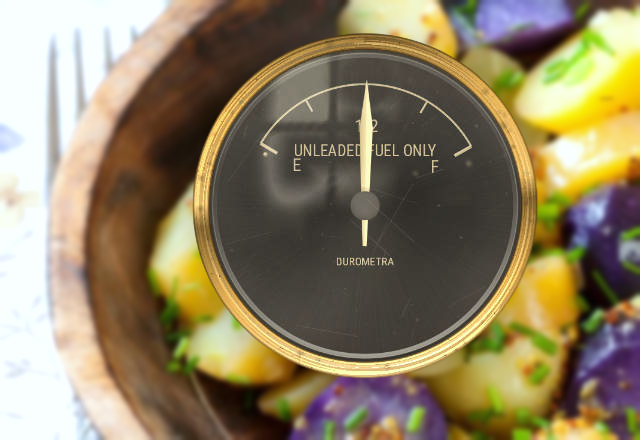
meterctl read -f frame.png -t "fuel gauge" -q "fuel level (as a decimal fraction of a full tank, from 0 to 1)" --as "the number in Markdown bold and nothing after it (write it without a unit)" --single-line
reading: **0.5**
